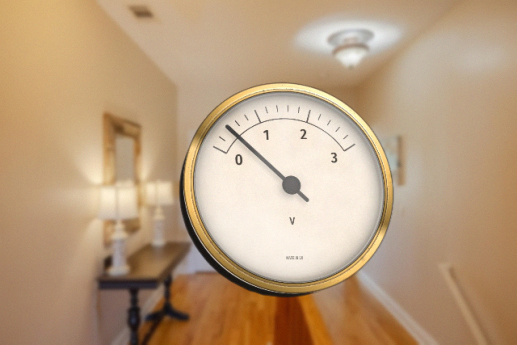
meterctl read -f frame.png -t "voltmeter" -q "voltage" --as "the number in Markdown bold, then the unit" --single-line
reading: **0.4** V
